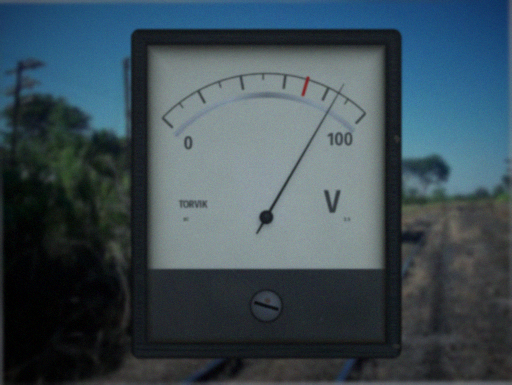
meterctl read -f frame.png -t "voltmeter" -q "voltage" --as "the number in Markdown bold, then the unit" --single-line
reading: **85** V
